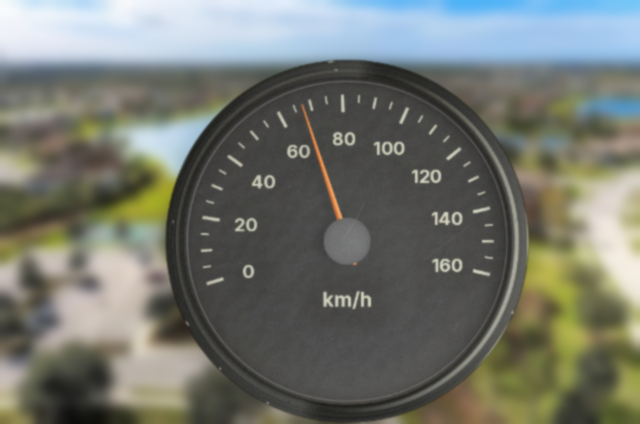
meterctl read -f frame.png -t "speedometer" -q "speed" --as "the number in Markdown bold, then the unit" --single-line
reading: **67.5** km/h
